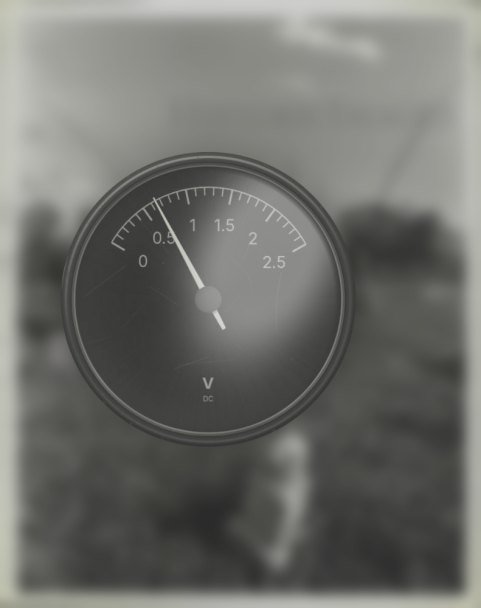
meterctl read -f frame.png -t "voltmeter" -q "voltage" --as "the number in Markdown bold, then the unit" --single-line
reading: **0.65** V
